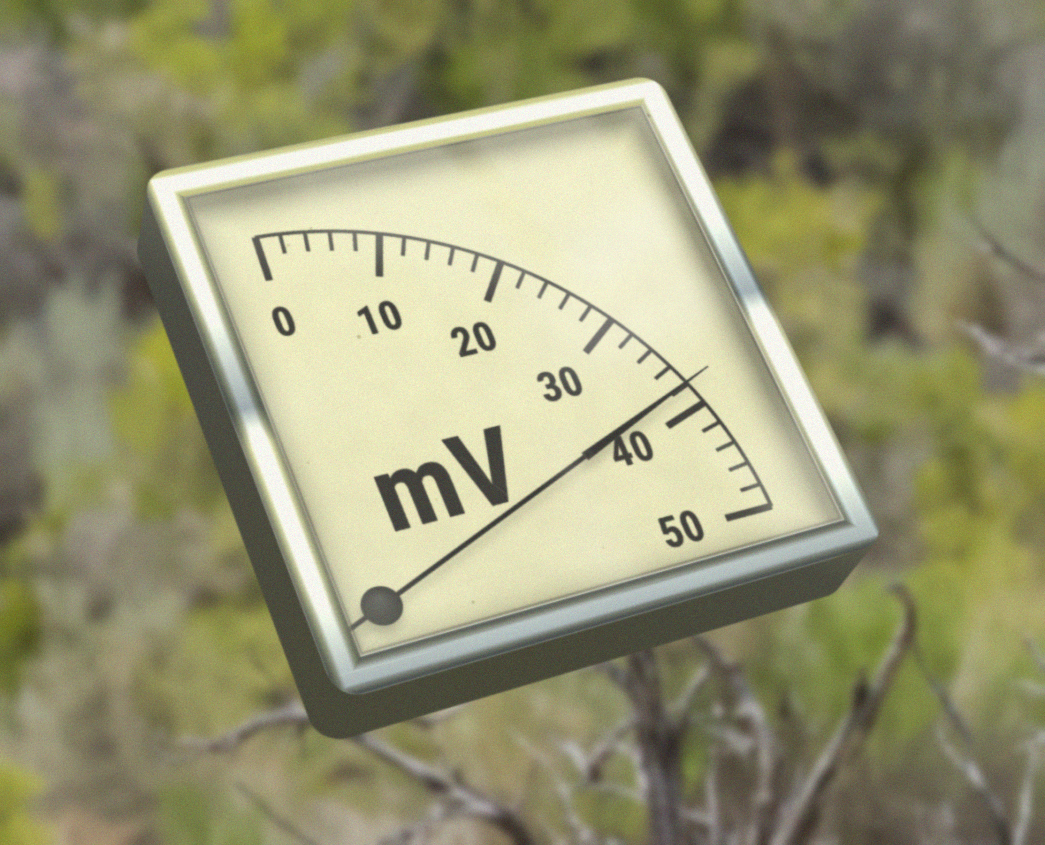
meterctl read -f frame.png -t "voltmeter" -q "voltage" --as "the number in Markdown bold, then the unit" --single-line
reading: **38** mV
